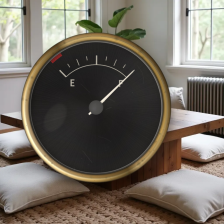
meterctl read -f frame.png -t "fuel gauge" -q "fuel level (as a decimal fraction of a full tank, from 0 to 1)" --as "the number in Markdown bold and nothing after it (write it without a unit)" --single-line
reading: **1**
